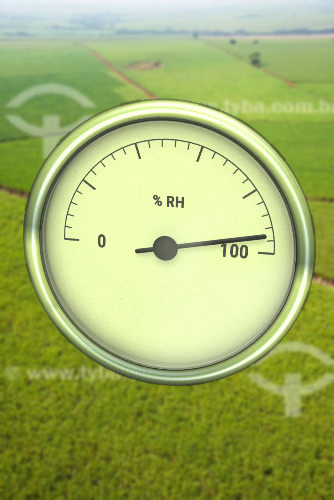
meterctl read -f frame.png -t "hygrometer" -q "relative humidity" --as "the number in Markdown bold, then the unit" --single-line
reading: **94** %
